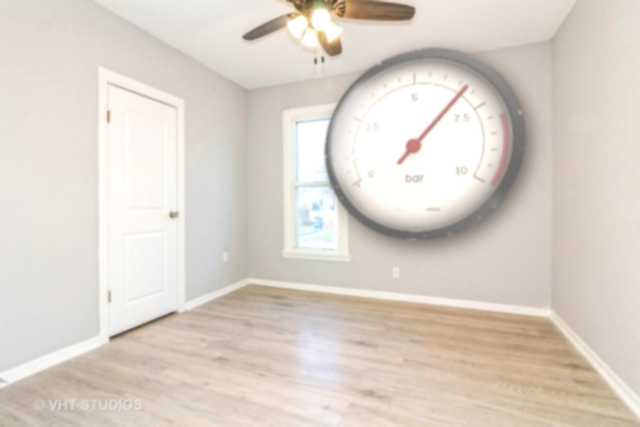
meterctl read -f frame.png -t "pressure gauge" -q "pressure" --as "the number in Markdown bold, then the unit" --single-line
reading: **6.75** bar
